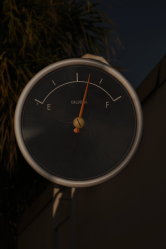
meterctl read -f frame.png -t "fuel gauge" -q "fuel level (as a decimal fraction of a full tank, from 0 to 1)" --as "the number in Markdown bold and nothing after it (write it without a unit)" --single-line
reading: **0.625**
